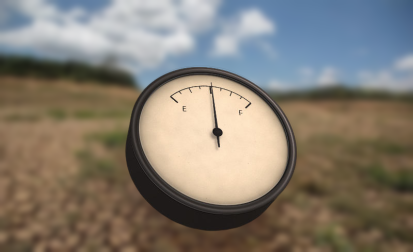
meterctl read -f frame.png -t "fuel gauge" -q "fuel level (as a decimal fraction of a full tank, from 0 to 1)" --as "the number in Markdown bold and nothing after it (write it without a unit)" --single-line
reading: **0.5**
